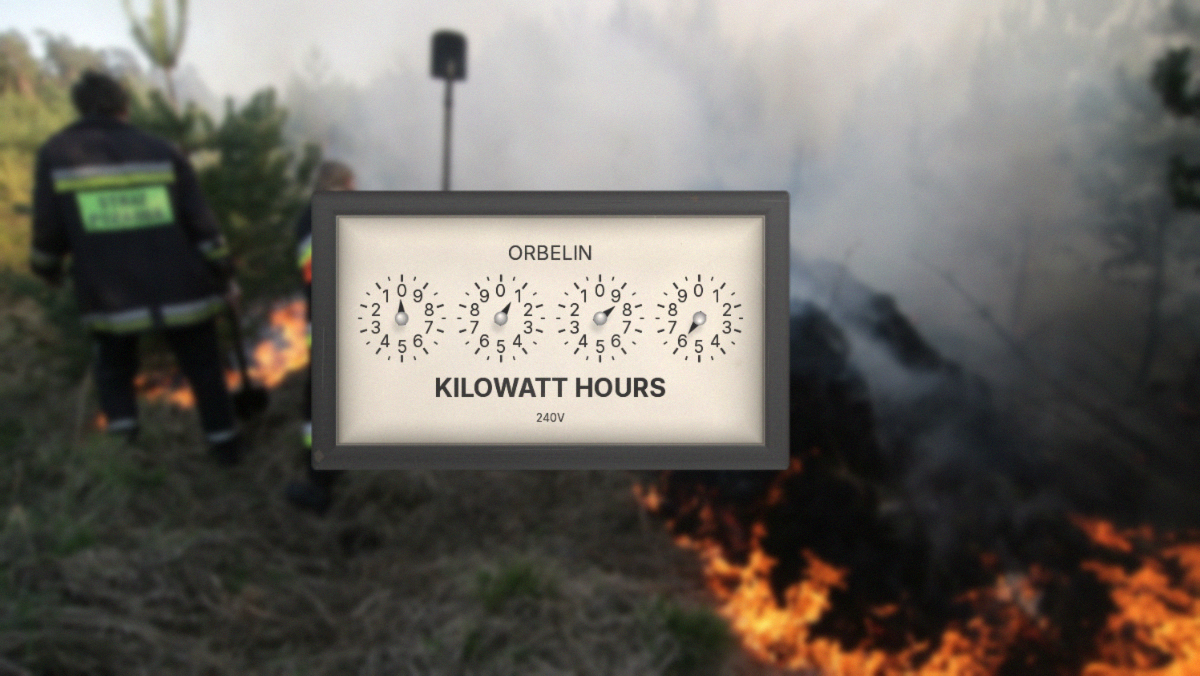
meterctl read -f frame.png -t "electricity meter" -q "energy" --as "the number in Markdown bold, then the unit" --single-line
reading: **86** kWh
